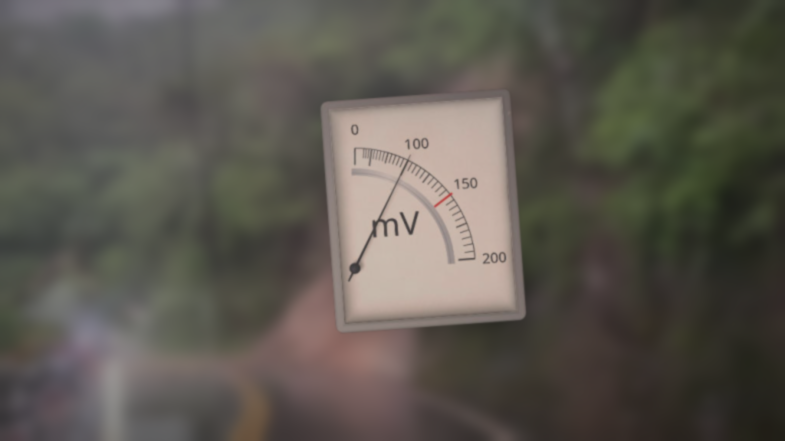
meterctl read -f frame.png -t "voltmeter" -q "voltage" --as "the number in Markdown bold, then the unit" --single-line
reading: **100** mV
